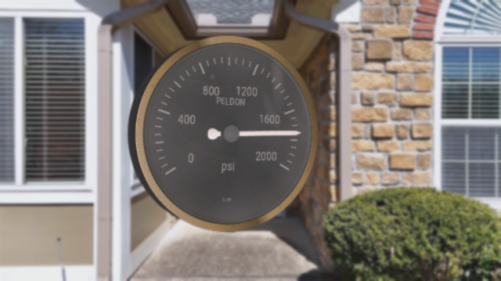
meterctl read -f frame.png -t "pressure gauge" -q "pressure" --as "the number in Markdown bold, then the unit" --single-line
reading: **1750** psi
